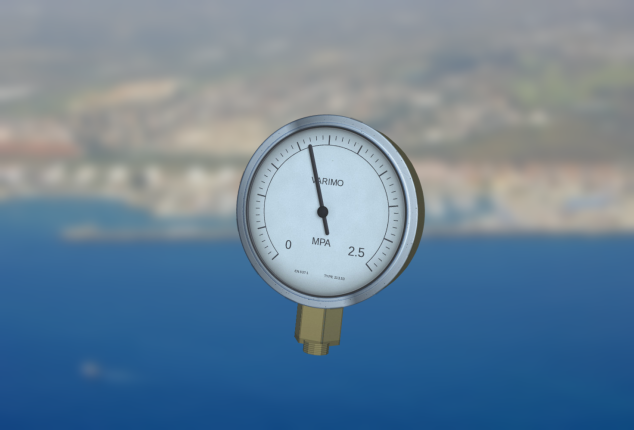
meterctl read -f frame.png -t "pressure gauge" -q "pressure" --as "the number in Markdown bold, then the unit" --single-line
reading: **1.1** MPa
